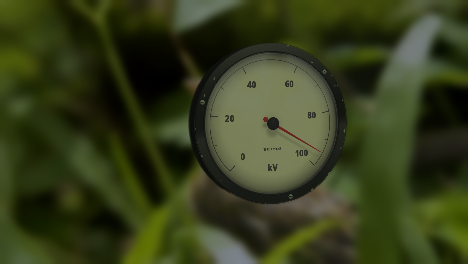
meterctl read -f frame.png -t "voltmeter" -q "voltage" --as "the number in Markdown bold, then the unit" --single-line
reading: **95** kV
